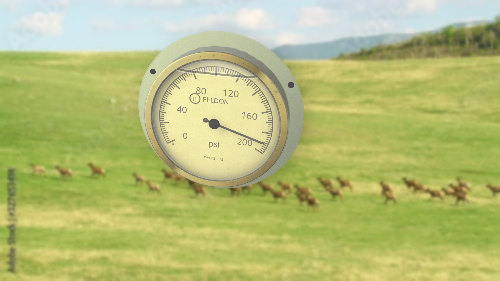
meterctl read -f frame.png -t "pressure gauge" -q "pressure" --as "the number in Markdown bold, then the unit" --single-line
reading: **190** psi
